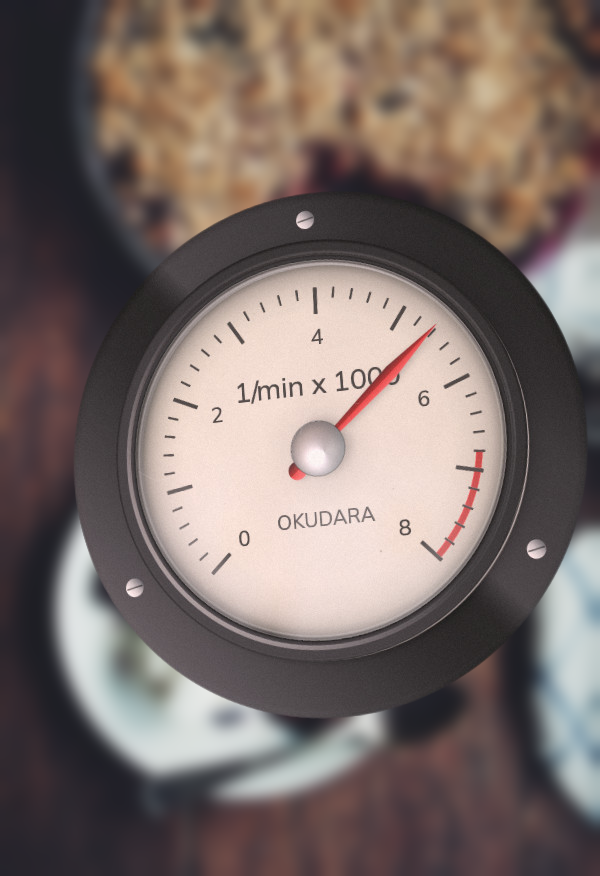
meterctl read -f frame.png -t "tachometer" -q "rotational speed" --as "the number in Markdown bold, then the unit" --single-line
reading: **5400** rpm
